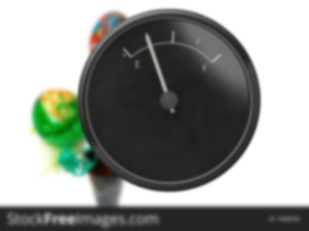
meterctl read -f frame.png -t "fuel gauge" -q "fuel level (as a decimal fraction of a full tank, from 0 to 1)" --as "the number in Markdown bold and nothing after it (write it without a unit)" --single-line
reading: **0.25**
